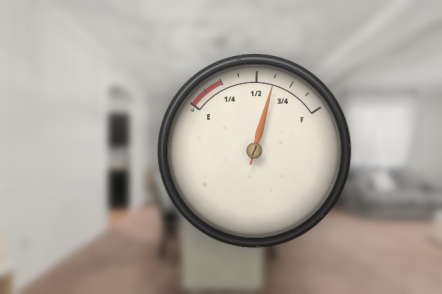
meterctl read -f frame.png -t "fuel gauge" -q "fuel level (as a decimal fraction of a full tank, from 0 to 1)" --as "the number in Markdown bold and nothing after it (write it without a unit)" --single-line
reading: **0.625**
